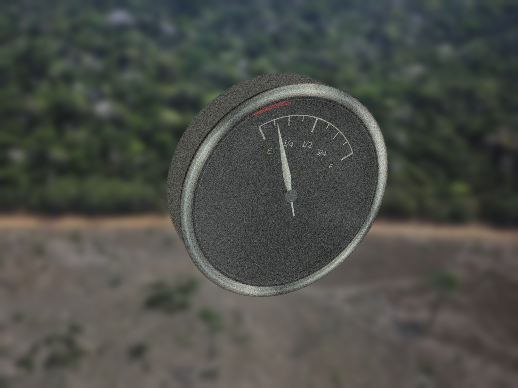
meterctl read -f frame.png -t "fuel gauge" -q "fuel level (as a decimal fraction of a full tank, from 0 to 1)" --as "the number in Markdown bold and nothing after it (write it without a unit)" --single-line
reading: **0.125**
